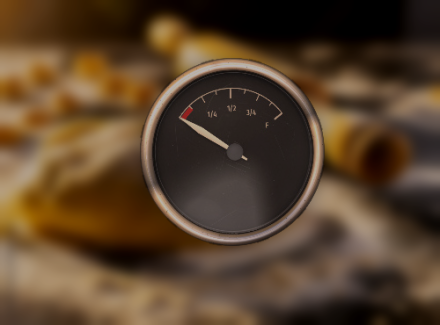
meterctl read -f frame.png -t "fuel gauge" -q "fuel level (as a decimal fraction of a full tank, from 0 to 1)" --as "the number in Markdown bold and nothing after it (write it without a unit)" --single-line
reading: **0**
